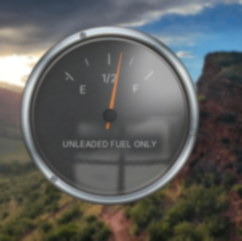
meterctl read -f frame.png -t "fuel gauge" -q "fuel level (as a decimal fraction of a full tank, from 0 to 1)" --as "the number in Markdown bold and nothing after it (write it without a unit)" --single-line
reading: **0.625**
